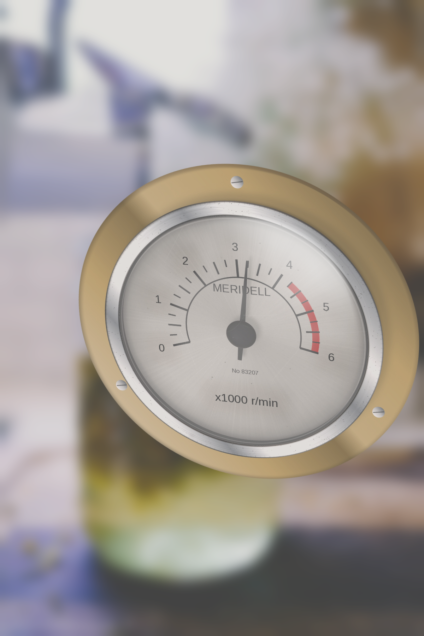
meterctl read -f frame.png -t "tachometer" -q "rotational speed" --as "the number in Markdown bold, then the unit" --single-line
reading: **3250** rpm
